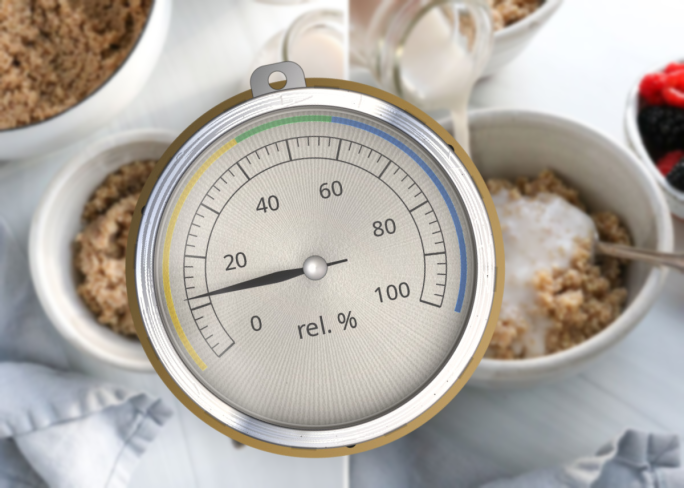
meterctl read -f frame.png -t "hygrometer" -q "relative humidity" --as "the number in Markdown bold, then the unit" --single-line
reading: **12** %
